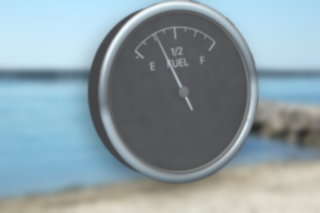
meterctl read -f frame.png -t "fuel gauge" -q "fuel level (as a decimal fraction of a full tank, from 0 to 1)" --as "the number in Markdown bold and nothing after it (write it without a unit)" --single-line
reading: **0.25**
